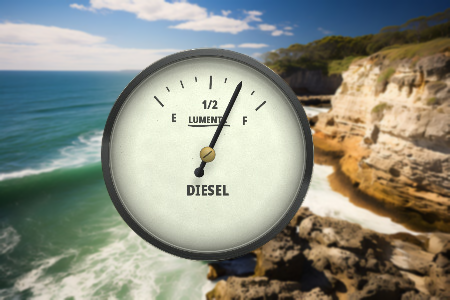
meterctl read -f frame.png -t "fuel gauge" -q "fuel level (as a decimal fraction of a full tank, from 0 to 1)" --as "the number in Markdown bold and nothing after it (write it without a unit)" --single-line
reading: **0.75**
